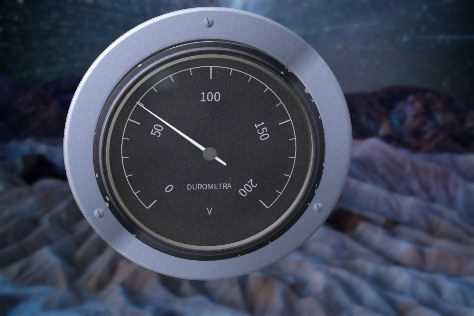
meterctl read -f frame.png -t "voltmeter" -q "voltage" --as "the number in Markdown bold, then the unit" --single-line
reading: **60** V
